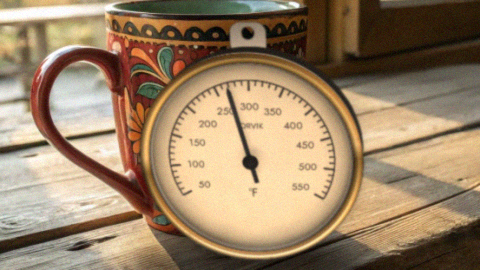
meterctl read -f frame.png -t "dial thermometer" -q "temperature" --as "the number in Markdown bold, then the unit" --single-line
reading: **270** °F
